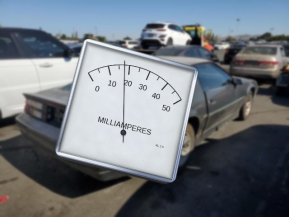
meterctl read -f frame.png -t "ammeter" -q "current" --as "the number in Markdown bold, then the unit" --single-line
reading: **17.5** mA
